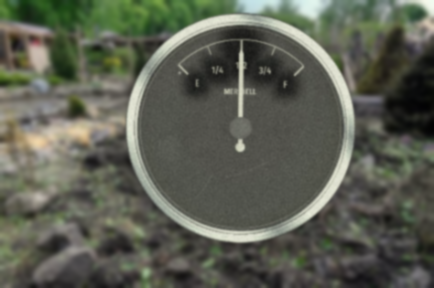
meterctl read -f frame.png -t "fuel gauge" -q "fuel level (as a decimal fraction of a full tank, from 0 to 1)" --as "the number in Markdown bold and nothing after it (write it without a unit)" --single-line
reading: **0.5**
